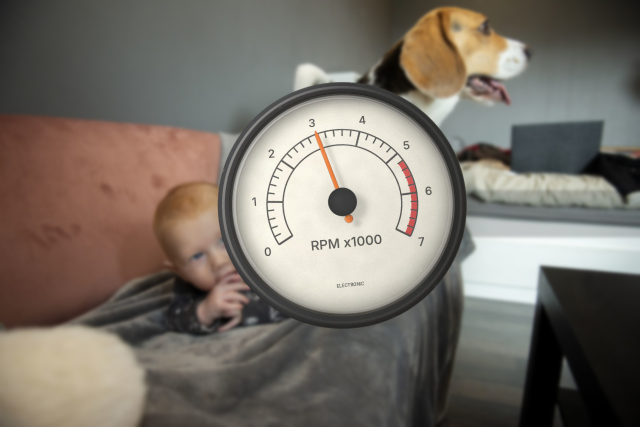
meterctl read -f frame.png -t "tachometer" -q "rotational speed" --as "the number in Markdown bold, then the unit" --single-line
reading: **3000** rpm
